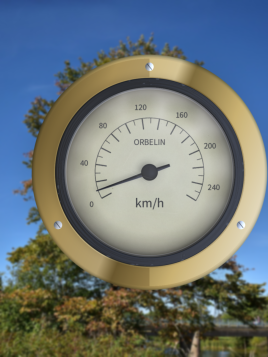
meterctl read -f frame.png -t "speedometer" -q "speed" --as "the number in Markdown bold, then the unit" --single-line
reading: **10** km/h
